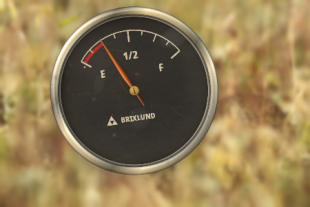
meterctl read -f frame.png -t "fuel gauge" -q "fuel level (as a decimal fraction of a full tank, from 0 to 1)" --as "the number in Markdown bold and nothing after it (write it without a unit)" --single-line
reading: **0.25**
